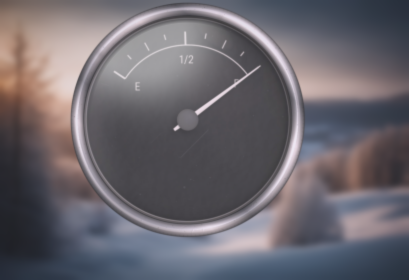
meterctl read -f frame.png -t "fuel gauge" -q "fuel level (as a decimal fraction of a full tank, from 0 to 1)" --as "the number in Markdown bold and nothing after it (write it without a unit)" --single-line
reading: **1**
